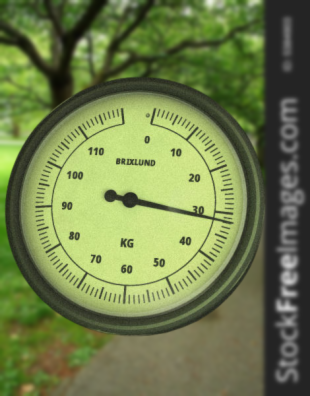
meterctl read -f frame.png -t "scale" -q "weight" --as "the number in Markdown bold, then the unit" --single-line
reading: **32** kg
